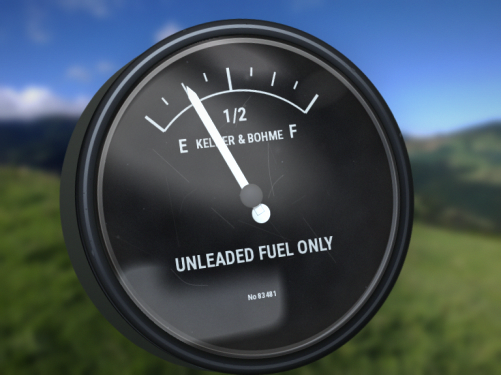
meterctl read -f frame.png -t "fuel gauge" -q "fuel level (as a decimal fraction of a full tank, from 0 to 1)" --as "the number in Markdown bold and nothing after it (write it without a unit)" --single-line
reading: **0.25**
